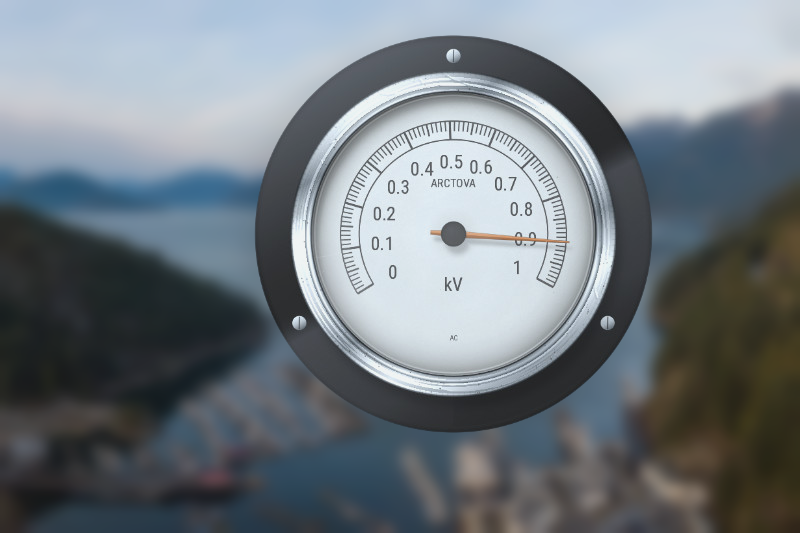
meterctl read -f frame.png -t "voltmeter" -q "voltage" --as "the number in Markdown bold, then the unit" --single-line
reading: **0.9** kV
